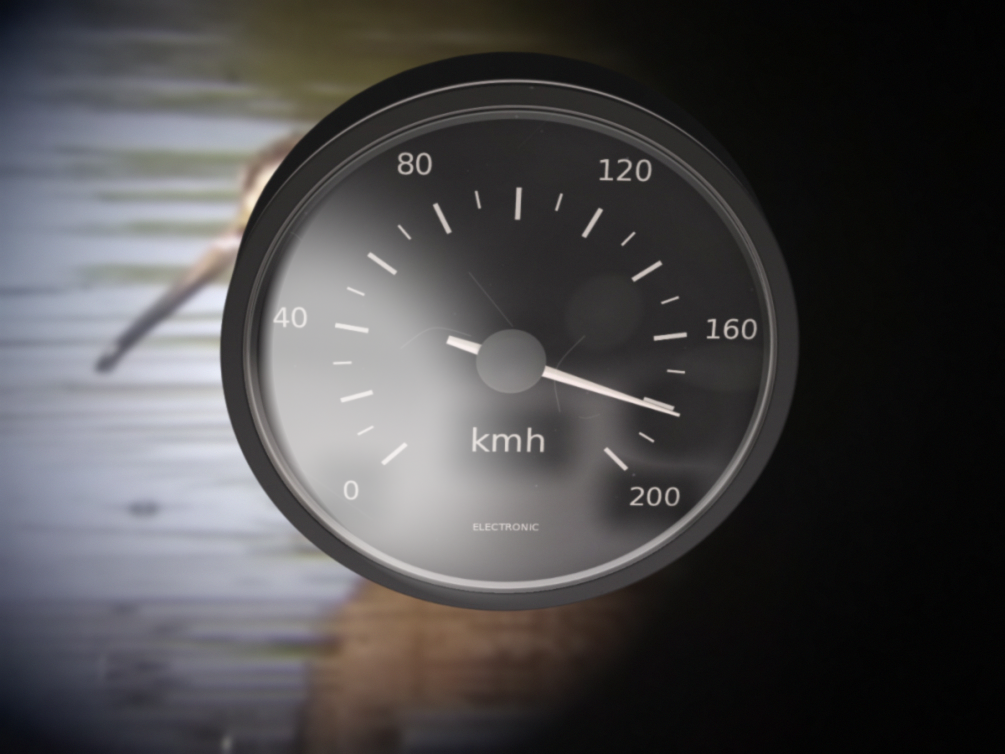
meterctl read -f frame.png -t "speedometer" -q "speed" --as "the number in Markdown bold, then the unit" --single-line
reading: **180** km/h
